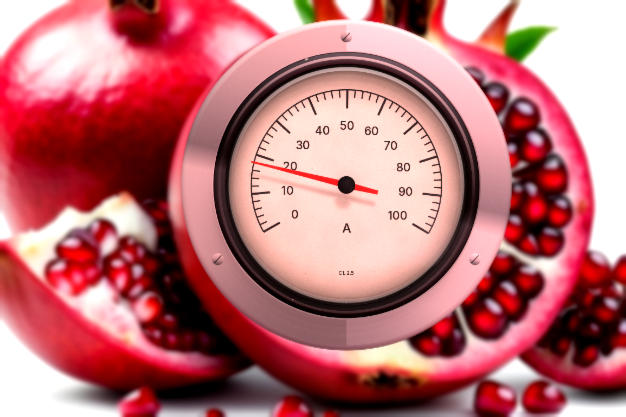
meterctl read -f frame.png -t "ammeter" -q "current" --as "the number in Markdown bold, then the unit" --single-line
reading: **18** A
